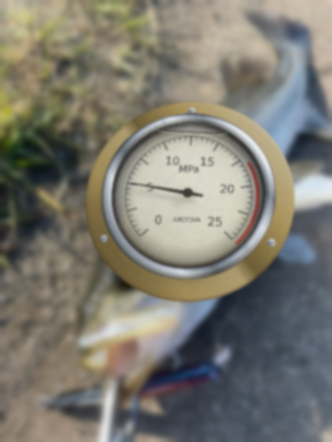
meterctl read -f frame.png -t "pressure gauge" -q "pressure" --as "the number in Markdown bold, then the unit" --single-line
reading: **5** MPa
